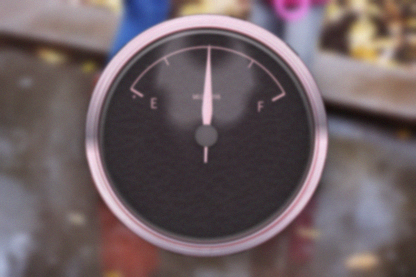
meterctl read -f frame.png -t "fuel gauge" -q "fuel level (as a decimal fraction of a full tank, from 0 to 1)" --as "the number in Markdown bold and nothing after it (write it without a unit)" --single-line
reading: **0.5**
